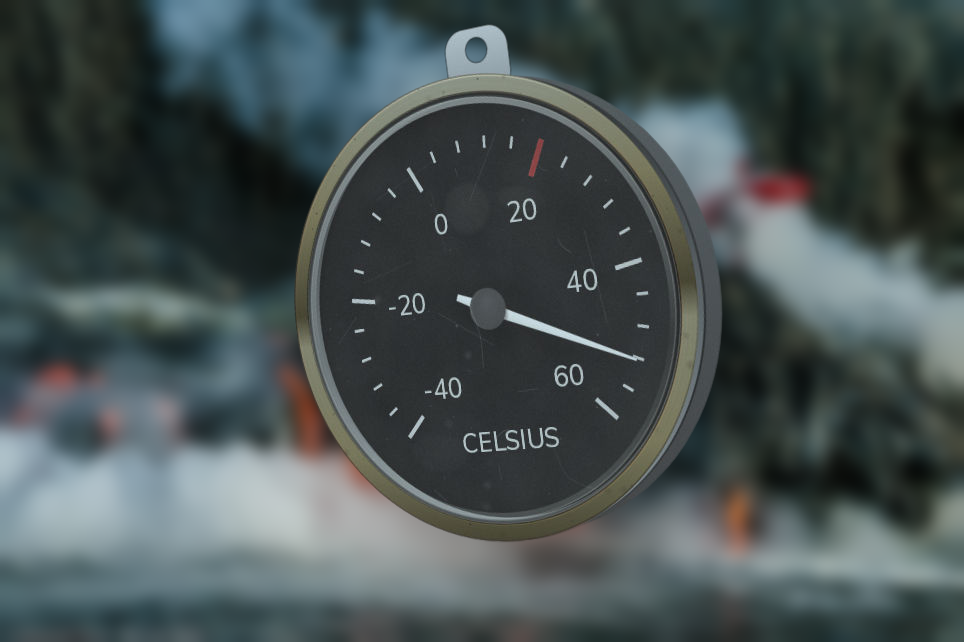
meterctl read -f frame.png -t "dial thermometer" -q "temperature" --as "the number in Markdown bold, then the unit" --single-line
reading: **52** °C
